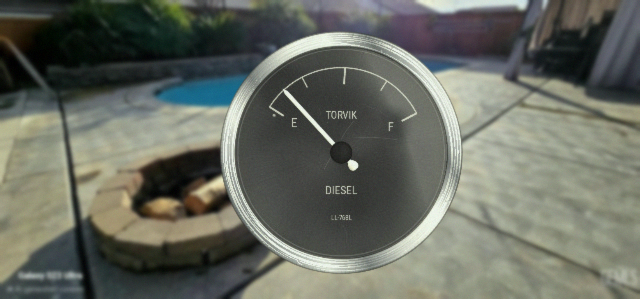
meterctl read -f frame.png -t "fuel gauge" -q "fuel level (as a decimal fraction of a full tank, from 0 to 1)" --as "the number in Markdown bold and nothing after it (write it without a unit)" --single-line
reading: **0.125**
